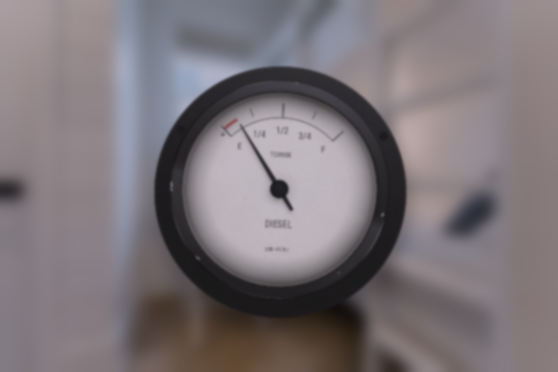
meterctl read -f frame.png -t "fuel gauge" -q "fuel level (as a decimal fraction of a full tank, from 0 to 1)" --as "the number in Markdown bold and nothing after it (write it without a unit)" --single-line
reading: **0.125**
